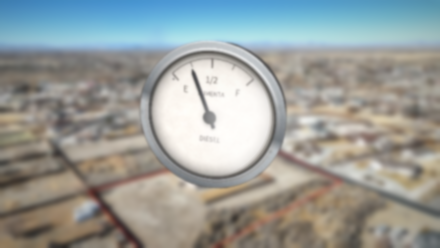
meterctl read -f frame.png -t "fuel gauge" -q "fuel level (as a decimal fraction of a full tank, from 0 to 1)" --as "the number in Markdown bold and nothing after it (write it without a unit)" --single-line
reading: **0.25**
